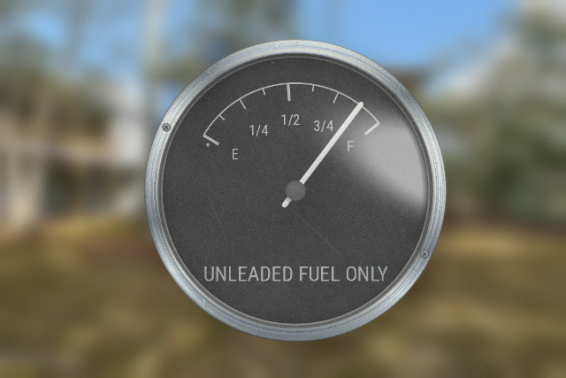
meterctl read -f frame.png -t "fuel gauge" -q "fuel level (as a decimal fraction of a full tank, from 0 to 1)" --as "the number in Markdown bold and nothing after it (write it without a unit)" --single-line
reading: **0.875**
